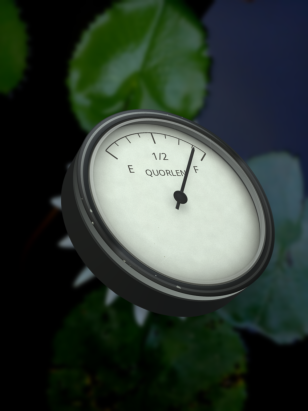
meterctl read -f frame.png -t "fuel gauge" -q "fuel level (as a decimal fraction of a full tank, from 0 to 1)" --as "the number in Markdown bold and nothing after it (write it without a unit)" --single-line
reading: **0.875**
